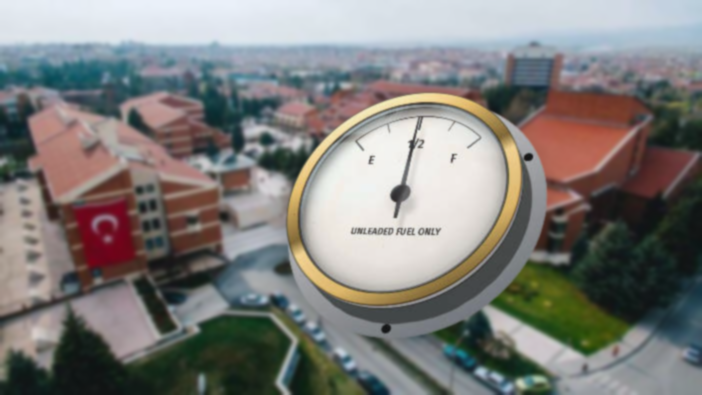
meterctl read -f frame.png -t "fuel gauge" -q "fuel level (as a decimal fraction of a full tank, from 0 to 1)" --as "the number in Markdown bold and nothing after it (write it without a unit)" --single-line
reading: **0.5**
